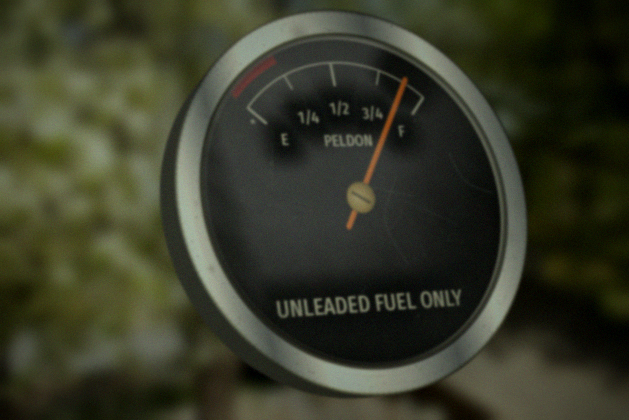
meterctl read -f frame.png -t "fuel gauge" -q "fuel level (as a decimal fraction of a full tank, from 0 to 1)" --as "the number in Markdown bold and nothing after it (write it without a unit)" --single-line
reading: **0.875**
